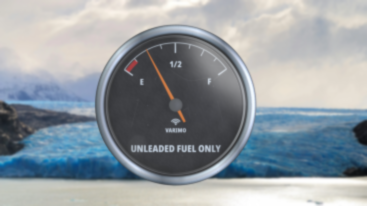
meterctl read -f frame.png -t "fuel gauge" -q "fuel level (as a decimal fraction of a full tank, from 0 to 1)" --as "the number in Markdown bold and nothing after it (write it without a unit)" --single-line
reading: **0.25**
